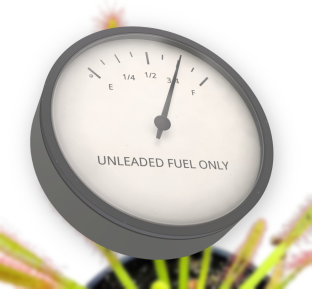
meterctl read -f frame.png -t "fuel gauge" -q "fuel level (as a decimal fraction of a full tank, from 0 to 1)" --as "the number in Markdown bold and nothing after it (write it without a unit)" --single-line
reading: **0.75**
